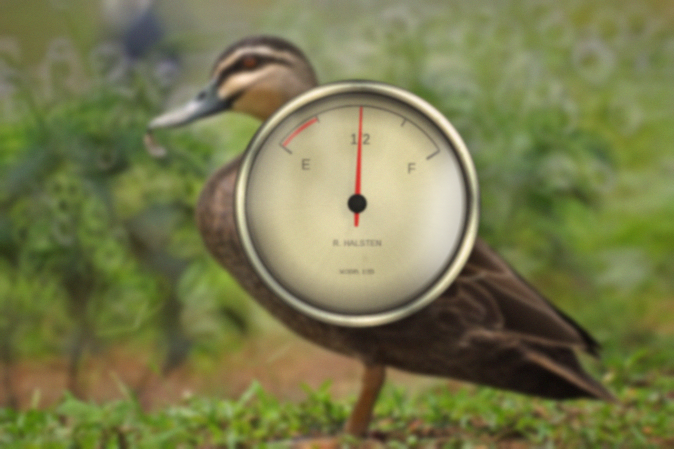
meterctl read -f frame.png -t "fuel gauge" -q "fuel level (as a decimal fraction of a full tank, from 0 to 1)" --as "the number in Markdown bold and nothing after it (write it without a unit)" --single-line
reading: **0.5**
